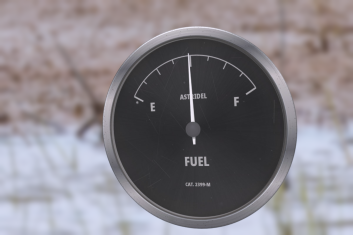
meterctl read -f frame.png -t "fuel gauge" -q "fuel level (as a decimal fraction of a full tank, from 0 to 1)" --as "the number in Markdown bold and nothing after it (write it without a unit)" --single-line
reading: **0.5**
